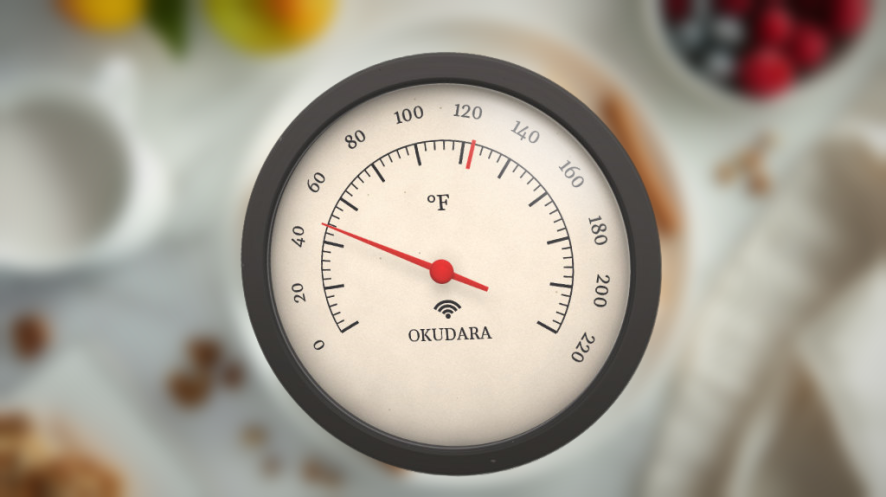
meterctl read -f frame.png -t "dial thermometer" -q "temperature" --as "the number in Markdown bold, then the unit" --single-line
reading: **48** °F
